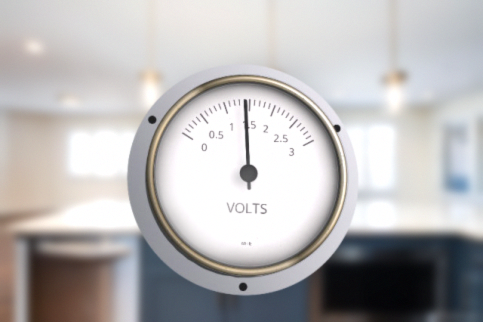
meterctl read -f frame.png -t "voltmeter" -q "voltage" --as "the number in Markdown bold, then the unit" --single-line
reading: **1.4** V
